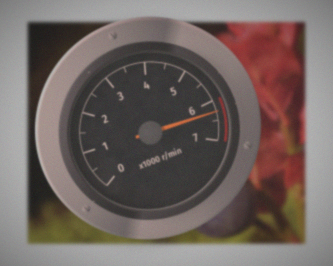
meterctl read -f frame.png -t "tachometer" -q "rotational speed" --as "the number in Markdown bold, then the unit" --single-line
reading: **6250** rpm
